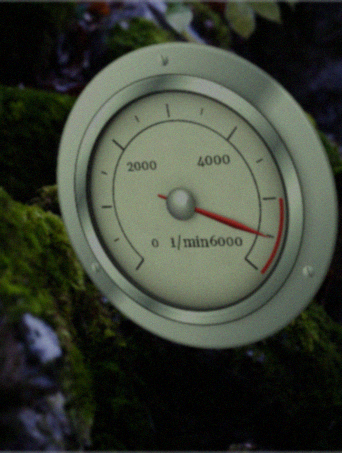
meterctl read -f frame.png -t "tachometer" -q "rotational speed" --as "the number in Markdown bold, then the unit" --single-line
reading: **5500** rpm
